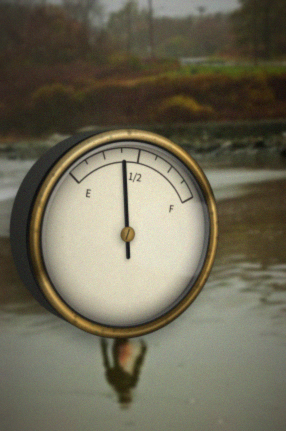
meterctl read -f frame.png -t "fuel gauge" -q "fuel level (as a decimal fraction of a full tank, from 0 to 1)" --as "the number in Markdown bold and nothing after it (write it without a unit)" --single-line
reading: **0.375**
